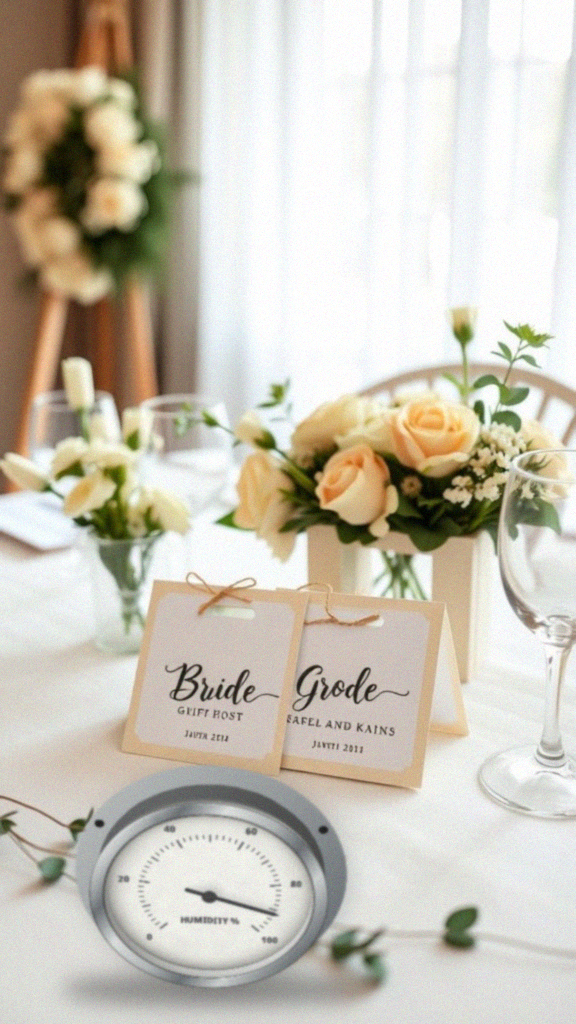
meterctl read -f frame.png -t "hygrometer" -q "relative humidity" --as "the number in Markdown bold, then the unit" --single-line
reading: **90** %
